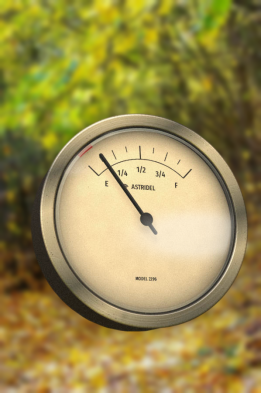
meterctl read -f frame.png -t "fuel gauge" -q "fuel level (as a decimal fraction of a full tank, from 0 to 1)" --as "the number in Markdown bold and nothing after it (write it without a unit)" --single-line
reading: **0.125**
